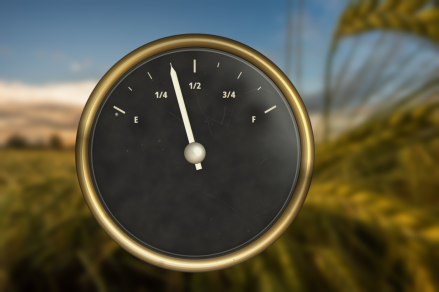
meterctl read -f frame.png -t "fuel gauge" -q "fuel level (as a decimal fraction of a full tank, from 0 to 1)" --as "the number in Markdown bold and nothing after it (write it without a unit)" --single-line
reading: **0.375**
